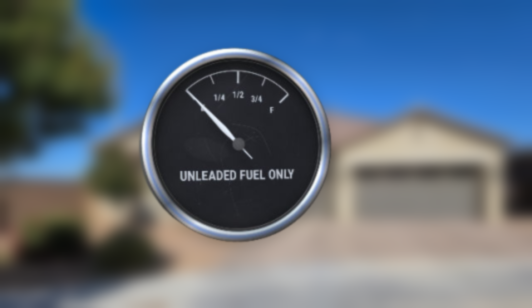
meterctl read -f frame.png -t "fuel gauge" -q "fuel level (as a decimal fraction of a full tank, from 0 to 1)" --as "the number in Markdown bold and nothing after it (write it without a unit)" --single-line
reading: **0**
